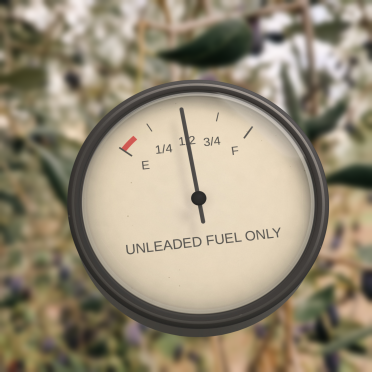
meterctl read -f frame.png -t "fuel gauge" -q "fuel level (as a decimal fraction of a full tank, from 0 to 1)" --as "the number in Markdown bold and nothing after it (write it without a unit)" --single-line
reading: **0.5**
